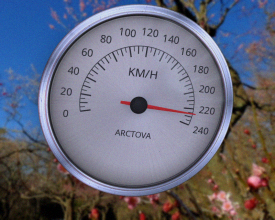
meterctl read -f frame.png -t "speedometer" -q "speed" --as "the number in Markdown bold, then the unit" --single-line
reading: **225** km/h
